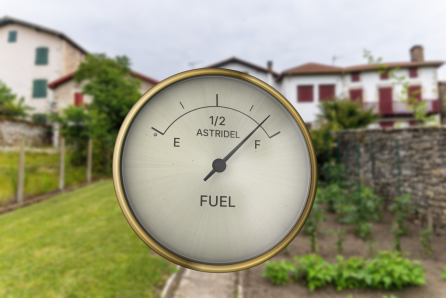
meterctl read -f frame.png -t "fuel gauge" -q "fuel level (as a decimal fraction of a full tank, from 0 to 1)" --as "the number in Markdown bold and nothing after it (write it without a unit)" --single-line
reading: **0.875**
